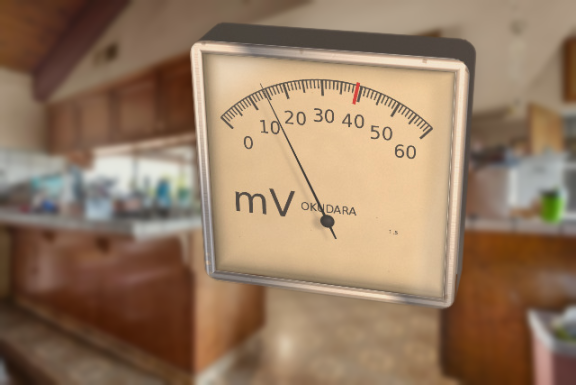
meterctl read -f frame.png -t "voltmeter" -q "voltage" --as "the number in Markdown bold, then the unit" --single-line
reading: **15** mV
